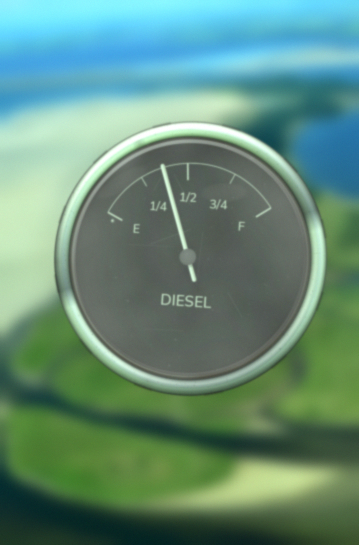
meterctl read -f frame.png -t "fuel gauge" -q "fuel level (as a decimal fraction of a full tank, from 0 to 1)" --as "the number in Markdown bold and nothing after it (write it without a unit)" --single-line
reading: **0.375**
